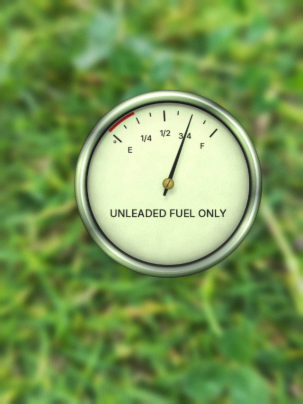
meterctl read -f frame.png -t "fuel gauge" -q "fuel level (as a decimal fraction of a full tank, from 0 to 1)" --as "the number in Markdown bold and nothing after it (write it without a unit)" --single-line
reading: **0.75**
